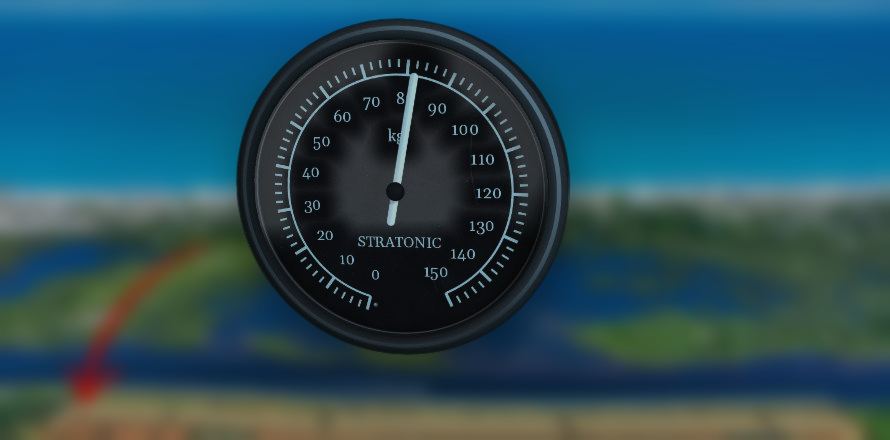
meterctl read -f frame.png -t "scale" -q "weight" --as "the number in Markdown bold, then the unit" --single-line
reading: **82** kg
